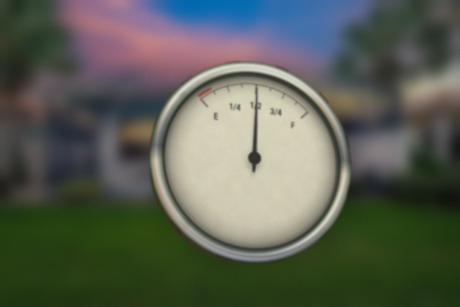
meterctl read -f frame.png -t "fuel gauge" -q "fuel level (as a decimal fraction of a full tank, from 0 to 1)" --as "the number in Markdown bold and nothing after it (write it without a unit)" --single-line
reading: **0.5**
